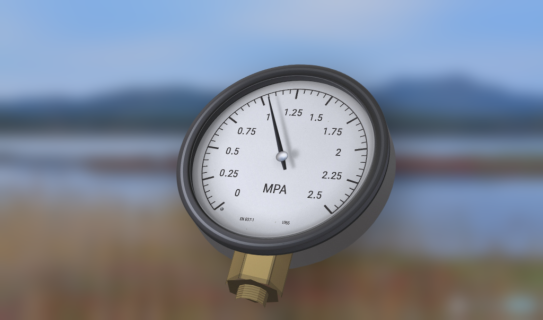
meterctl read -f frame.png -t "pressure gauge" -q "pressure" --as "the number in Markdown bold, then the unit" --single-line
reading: **1.05** MPa
